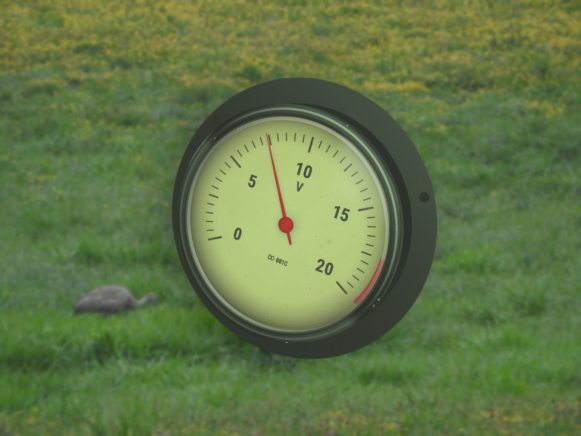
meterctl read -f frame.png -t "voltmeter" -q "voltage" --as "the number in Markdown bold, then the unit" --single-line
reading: **7.5** V
